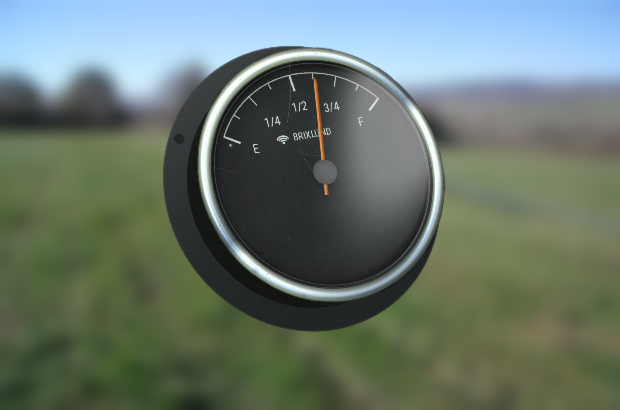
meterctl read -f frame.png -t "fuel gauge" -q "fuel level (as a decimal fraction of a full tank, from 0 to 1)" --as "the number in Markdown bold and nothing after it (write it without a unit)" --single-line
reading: **0.625**
